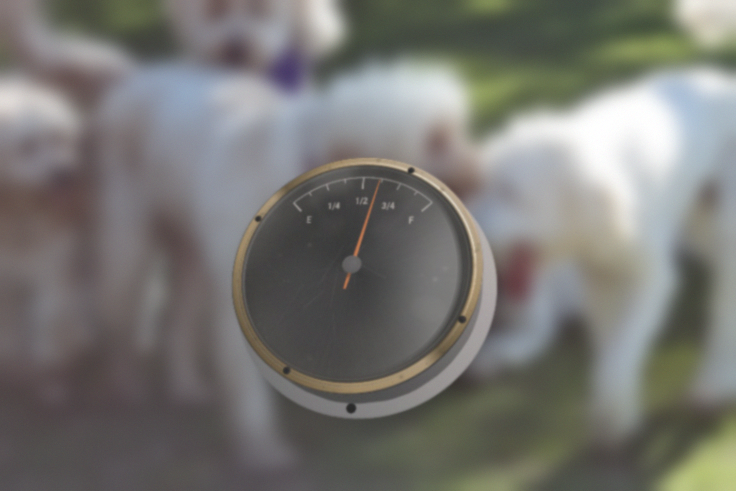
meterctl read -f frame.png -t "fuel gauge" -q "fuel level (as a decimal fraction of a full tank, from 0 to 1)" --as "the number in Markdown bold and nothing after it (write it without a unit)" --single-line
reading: **0.625**
